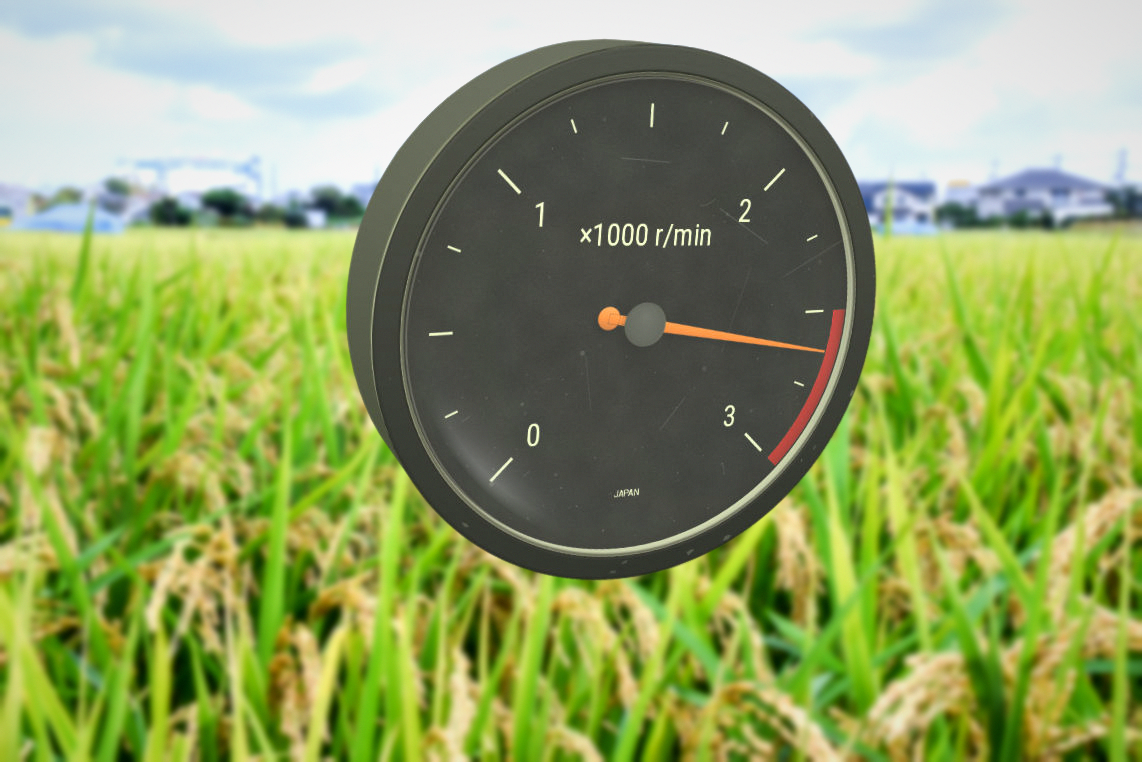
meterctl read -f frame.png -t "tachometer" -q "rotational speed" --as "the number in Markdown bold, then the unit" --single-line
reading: **2625** rpm
